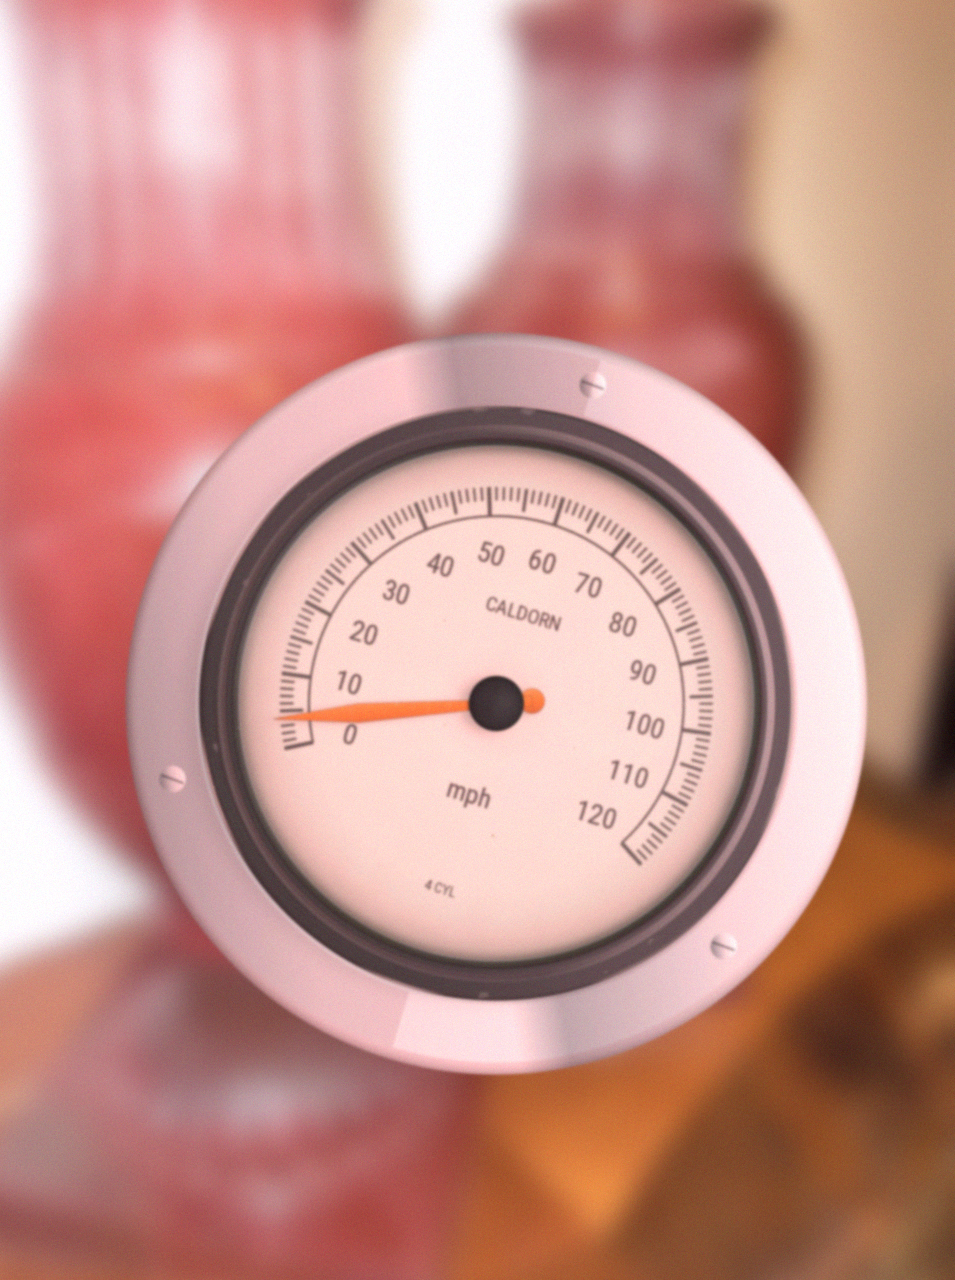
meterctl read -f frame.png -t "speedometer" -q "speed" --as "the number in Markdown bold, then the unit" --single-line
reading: **4** mph
